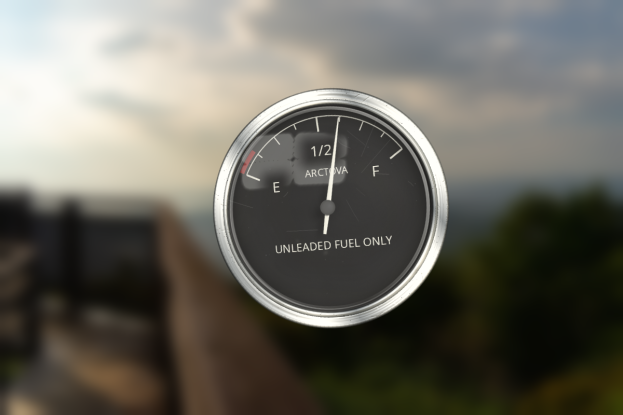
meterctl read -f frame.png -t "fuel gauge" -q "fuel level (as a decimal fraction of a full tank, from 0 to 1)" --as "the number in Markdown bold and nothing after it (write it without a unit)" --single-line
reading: **0.625**
